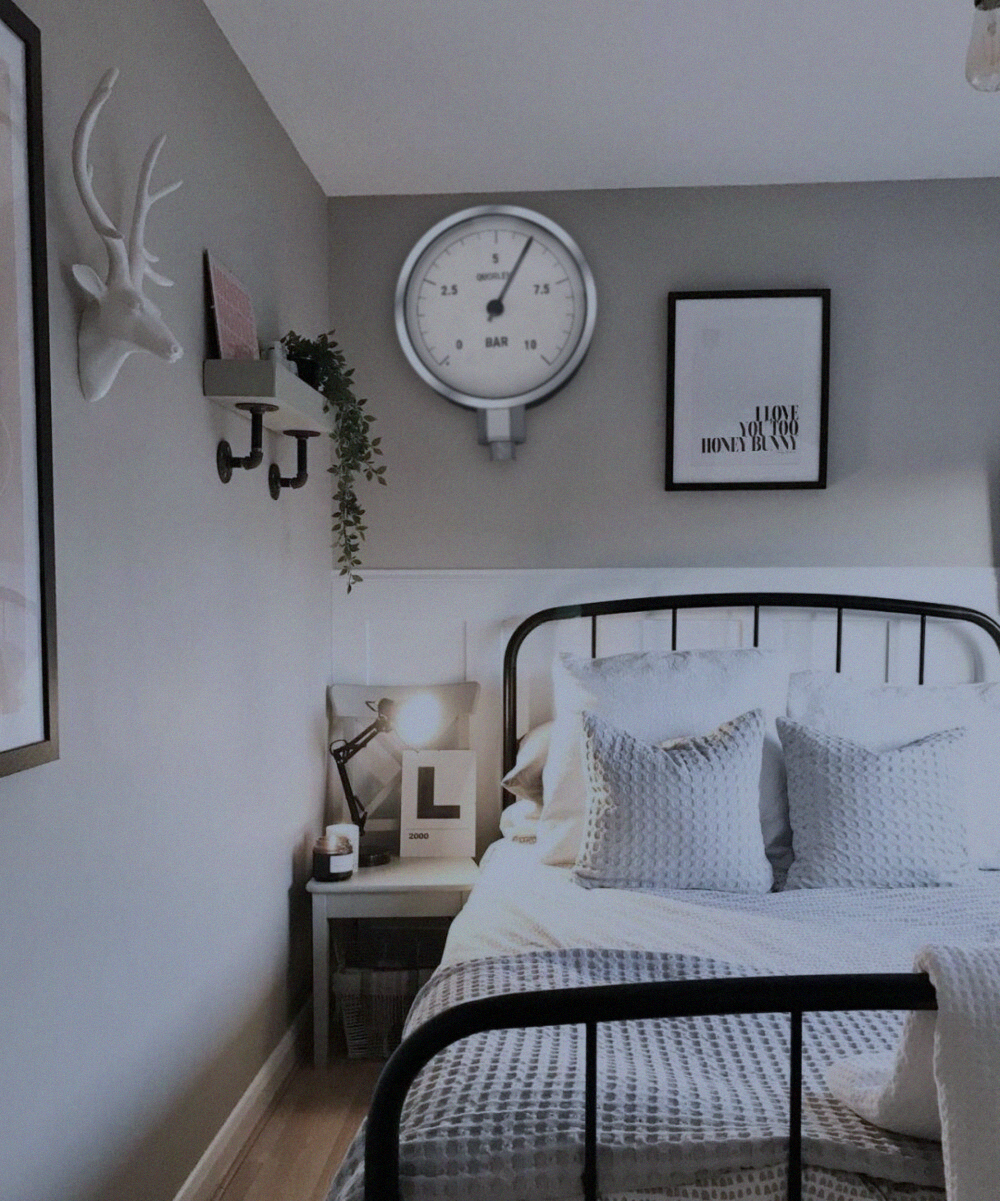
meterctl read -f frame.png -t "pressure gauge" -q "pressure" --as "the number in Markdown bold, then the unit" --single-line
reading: **6** bar
